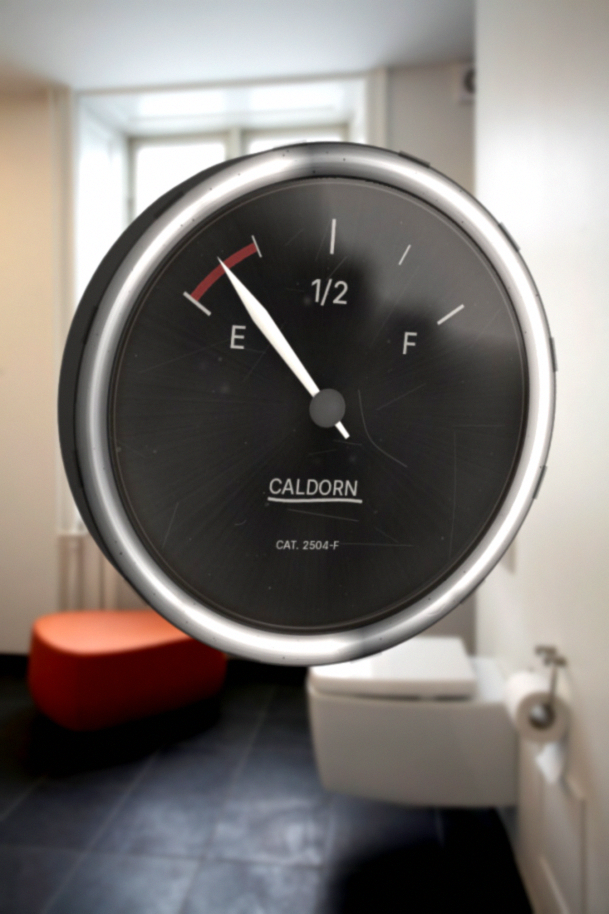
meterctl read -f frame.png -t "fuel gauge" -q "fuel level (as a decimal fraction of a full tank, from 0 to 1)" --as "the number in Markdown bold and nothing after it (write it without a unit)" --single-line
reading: **0.125**
